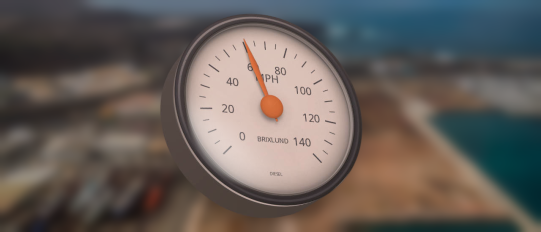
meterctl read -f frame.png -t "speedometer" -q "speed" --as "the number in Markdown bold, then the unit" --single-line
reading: **60** mph
